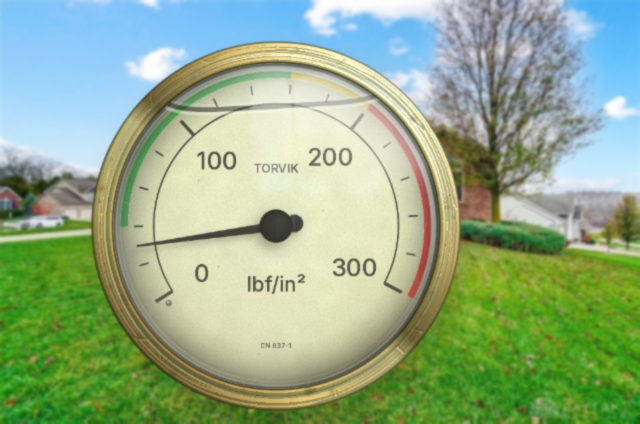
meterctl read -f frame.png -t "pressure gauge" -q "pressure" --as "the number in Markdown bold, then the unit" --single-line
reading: **30** psi
